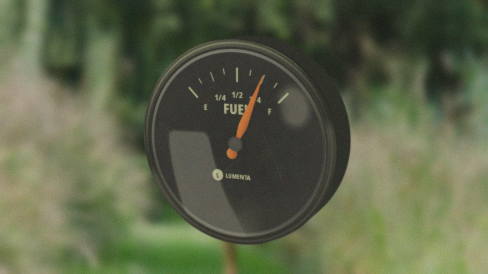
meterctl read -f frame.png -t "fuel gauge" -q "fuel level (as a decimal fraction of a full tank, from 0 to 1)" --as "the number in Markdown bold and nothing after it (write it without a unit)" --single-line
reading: **0.75**
